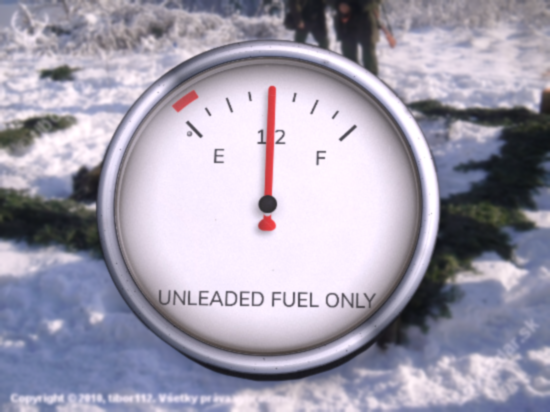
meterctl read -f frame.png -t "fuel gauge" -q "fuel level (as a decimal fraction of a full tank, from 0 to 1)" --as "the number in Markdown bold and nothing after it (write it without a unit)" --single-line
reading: **0.5**
